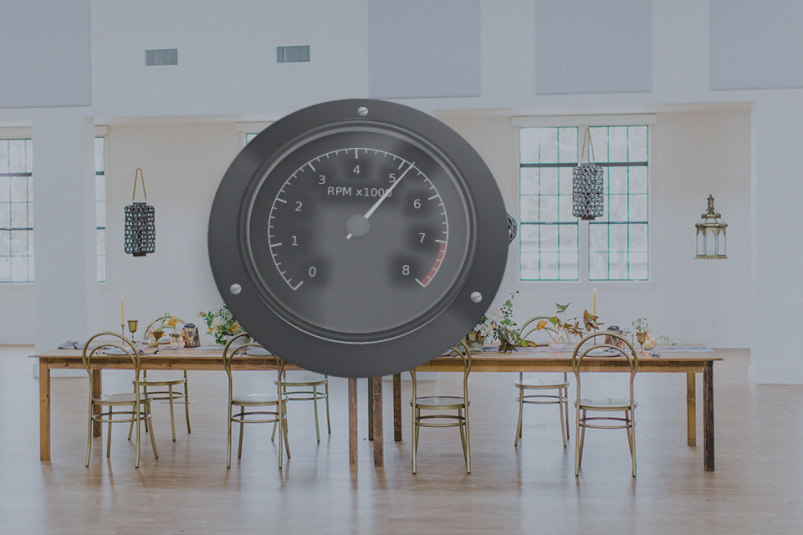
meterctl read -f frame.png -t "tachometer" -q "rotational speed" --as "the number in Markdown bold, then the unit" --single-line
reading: **5200** rpm
